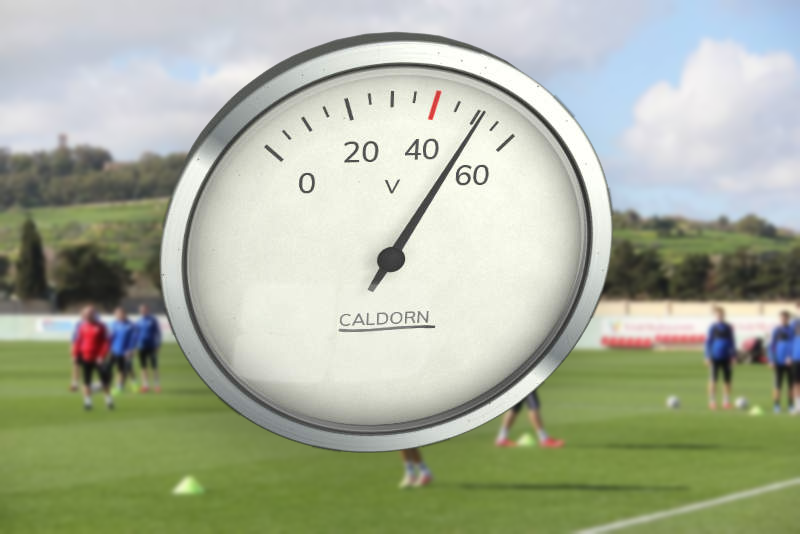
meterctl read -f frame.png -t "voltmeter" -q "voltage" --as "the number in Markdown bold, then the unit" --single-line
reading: **50** V
